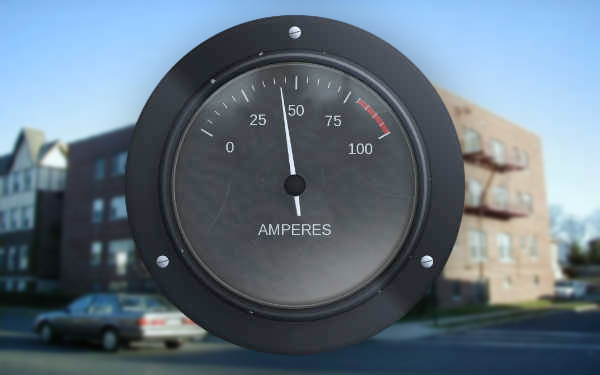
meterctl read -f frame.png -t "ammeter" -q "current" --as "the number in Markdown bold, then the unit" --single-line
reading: **42.5** A
